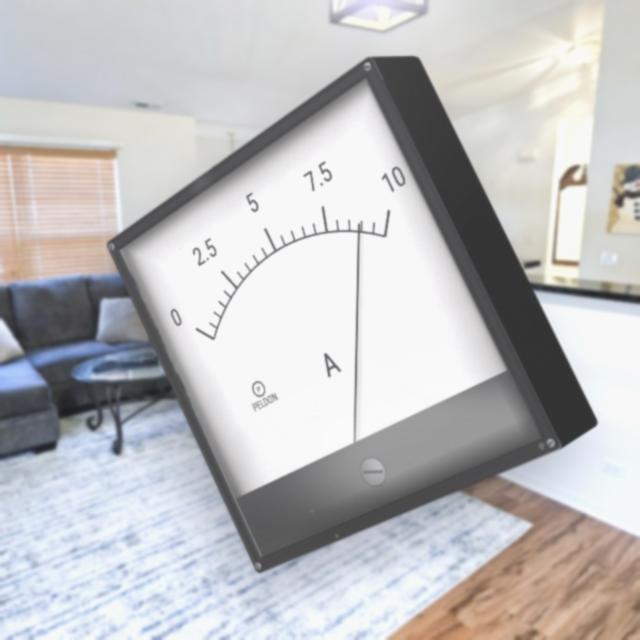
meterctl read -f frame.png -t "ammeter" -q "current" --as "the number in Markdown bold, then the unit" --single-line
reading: **9** A
